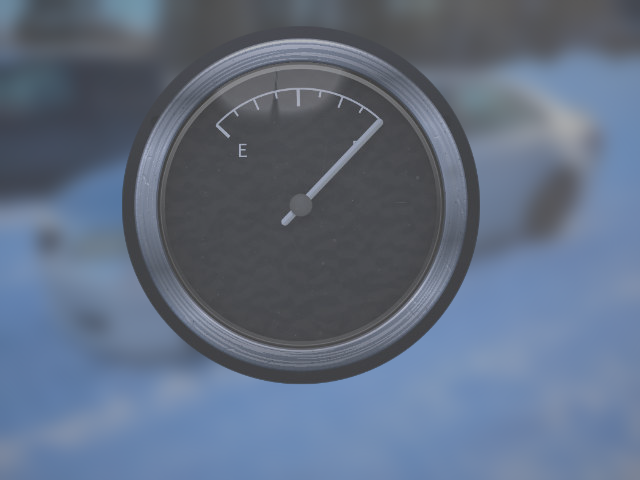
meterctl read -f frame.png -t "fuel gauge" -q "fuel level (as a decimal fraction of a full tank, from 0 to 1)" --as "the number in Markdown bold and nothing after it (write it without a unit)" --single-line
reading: **1**
